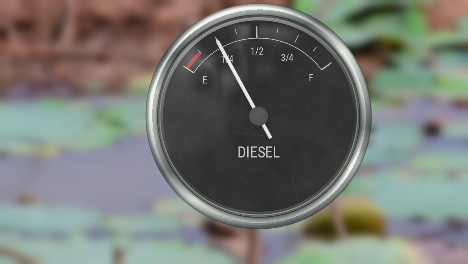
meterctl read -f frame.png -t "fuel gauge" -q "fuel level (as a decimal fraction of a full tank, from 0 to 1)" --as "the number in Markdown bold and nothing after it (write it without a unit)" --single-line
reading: **0.25**
